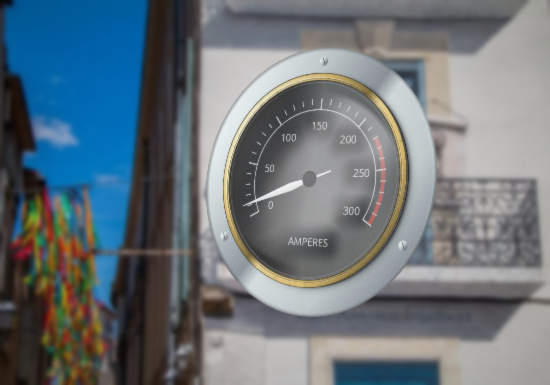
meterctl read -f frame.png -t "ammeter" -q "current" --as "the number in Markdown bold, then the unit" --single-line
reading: **10** A
